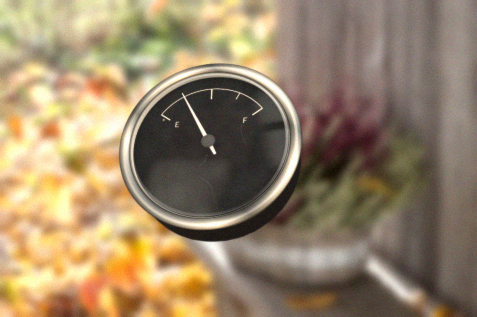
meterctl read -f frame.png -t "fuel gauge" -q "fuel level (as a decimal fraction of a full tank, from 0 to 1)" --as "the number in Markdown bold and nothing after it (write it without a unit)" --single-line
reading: **0.25**
